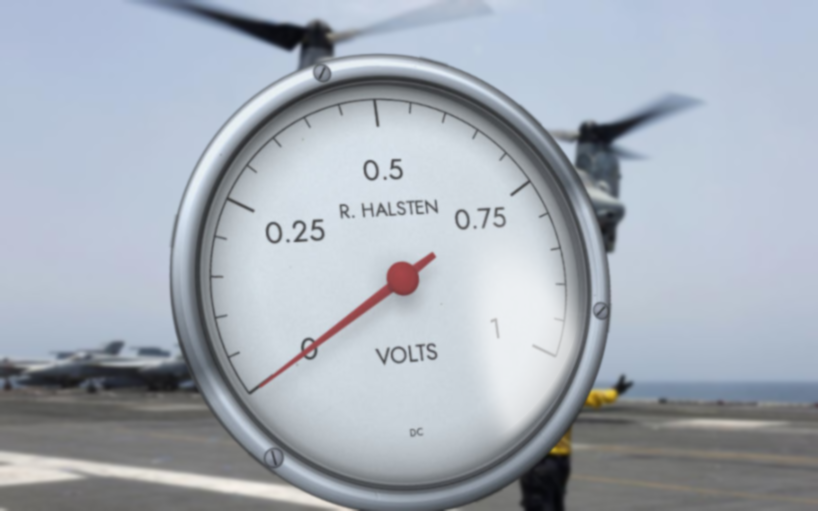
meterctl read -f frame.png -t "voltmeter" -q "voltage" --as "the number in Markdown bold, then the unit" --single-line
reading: **0** V
